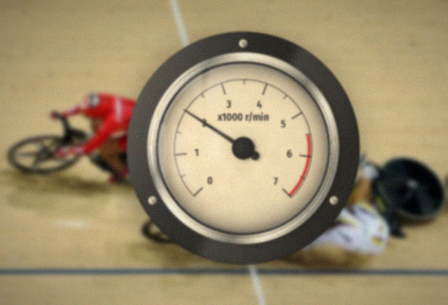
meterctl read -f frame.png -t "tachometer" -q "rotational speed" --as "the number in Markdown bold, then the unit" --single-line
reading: **2000** rpm
